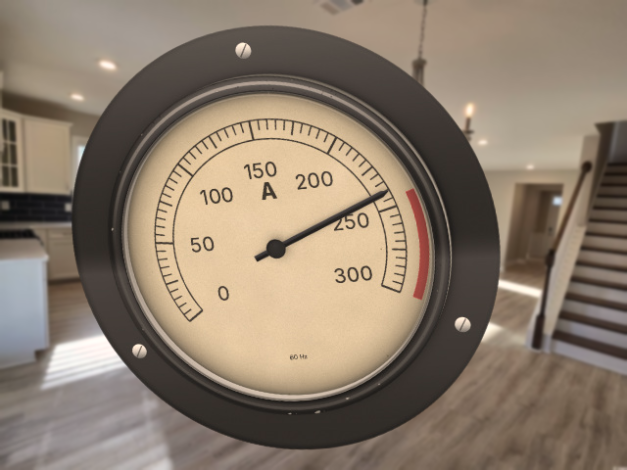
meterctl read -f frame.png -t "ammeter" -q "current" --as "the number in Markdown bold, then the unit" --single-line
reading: **240** A
